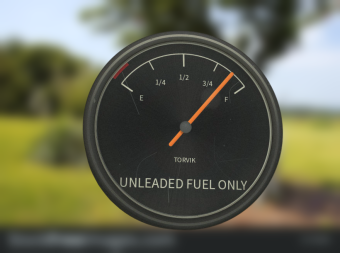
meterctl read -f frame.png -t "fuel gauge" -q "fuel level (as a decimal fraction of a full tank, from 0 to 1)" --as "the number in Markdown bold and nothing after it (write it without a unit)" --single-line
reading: **0.875**
